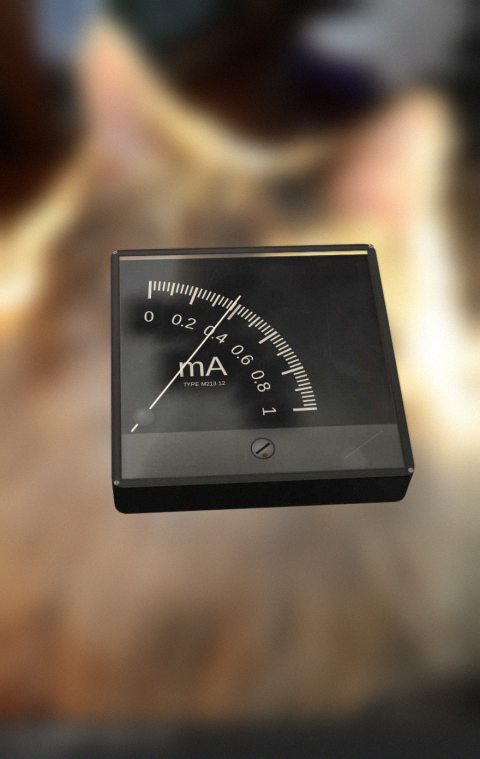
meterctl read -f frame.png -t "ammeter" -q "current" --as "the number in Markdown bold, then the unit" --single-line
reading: **0.38** mA
